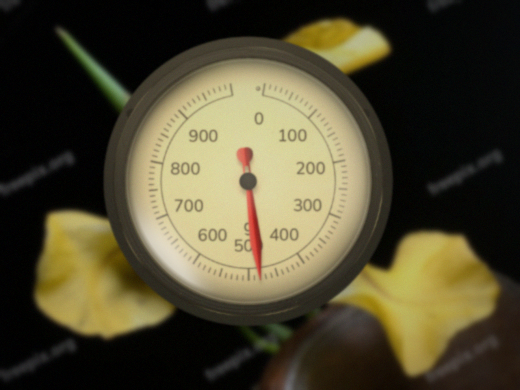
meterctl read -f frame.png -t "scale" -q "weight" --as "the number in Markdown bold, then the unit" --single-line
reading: **480** g
